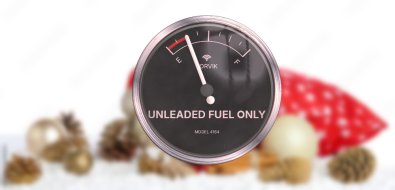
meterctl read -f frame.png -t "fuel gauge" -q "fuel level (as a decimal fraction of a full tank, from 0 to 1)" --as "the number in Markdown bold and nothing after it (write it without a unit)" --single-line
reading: **0.25**
